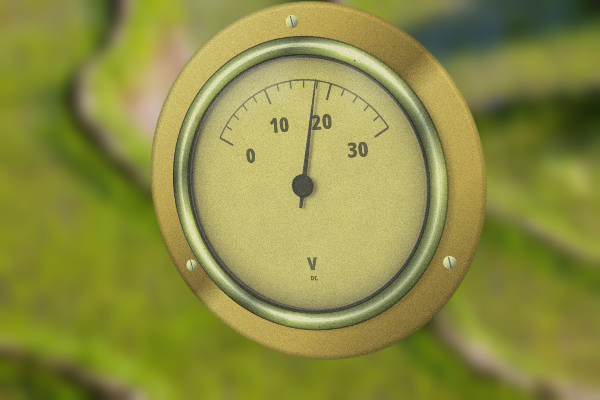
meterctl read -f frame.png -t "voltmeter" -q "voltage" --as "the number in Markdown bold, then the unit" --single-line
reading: **18** V
